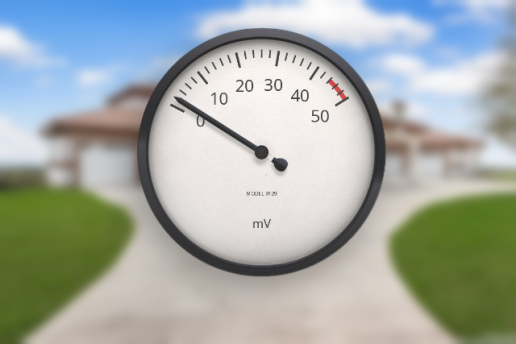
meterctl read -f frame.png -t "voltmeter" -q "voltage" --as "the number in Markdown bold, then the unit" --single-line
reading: **2** mV
